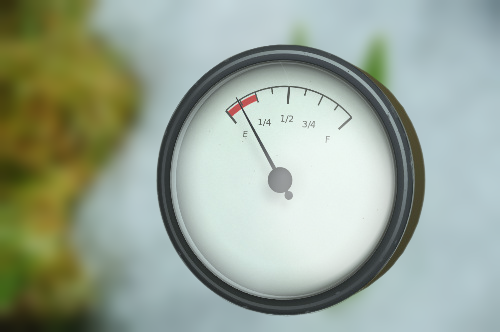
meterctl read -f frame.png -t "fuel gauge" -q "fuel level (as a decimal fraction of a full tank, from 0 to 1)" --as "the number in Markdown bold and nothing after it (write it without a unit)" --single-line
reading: **0.125**
